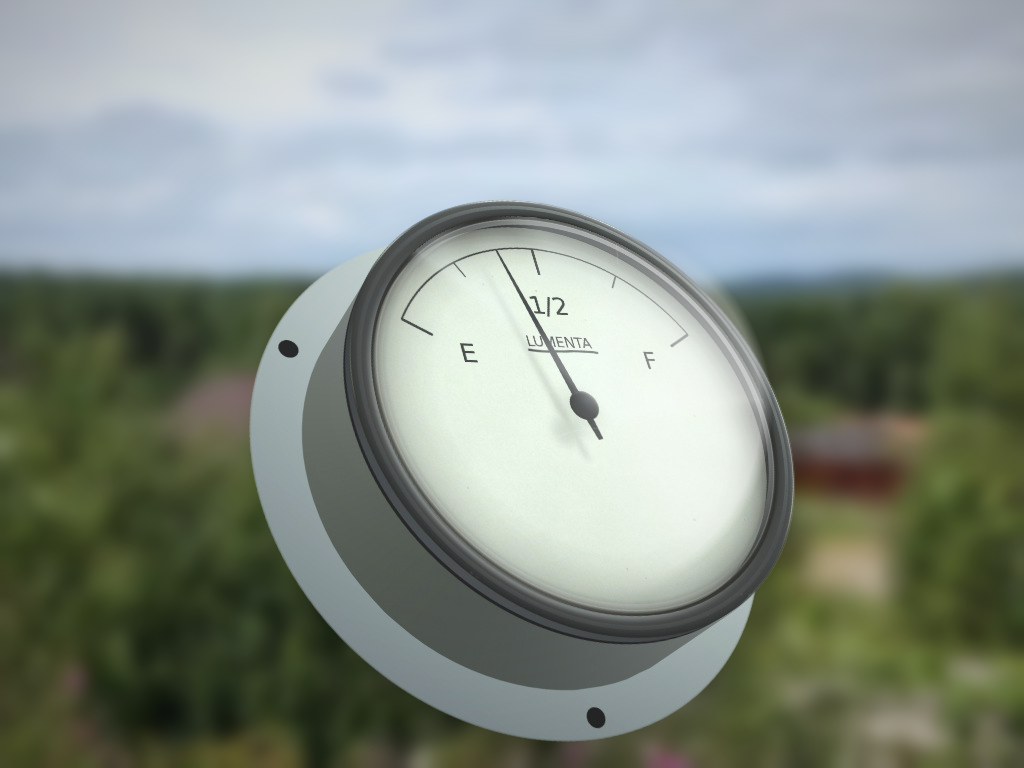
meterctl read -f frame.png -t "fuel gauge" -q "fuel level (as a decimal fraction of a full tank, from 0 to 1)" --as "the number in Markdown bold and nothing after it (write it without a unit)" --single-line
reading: **0.375**
